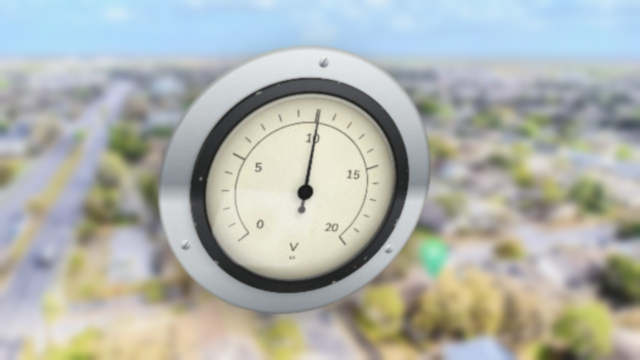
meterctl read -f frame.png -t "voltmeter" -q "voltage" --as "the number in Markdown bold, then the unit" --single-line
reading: **10** V
